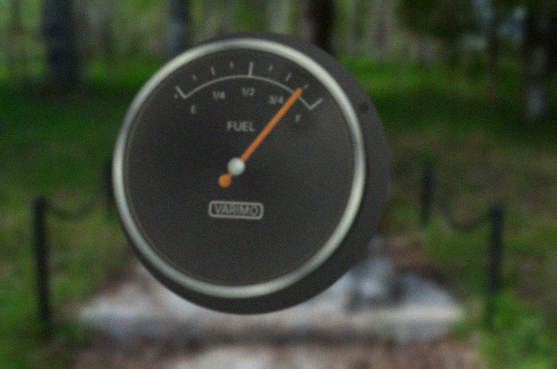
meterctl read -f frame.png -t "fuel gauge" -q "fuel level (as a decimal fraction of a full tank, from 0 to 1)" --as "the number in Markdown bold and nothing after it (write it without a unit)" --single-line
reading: **0.875**
